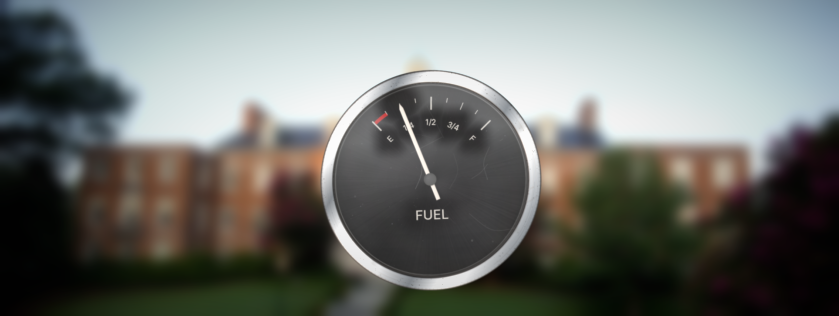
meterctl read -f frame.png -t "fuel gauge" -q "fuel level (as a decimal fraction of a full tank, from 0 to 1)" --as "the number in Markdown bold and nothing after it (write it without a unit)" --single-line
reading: **0.25**
